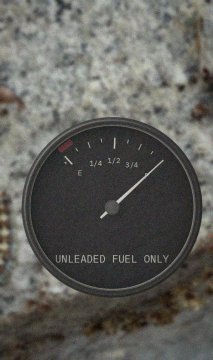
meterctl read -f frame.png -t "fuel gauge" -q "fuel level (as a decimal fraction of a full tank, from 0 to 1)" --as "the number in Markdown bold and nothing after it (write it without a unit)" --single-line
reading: **1**
